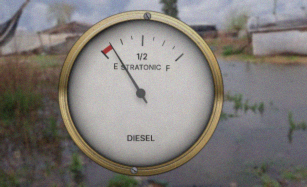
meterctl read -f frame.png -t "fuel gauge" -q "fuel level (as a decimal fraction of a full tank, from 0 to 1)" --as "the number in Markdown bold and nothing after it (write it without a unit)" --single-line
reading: **0.125**
